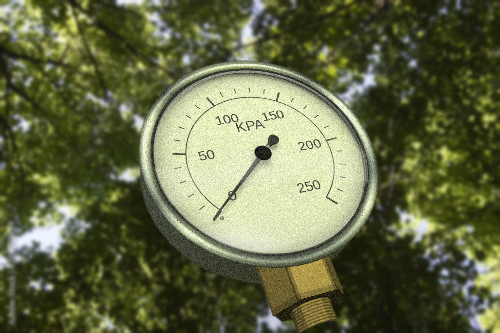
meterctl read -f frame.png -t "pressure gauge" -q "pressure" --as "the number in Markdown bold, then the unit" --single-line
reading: **0** kPa
